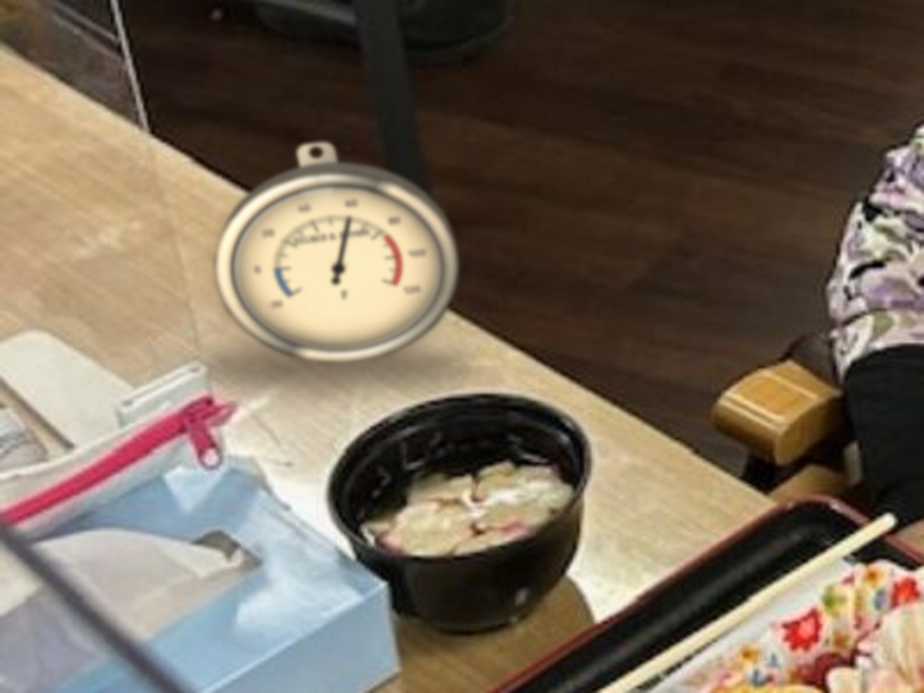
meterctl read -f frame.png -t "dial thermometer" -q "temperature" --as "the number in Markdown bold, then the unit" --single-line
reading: **60** °F
